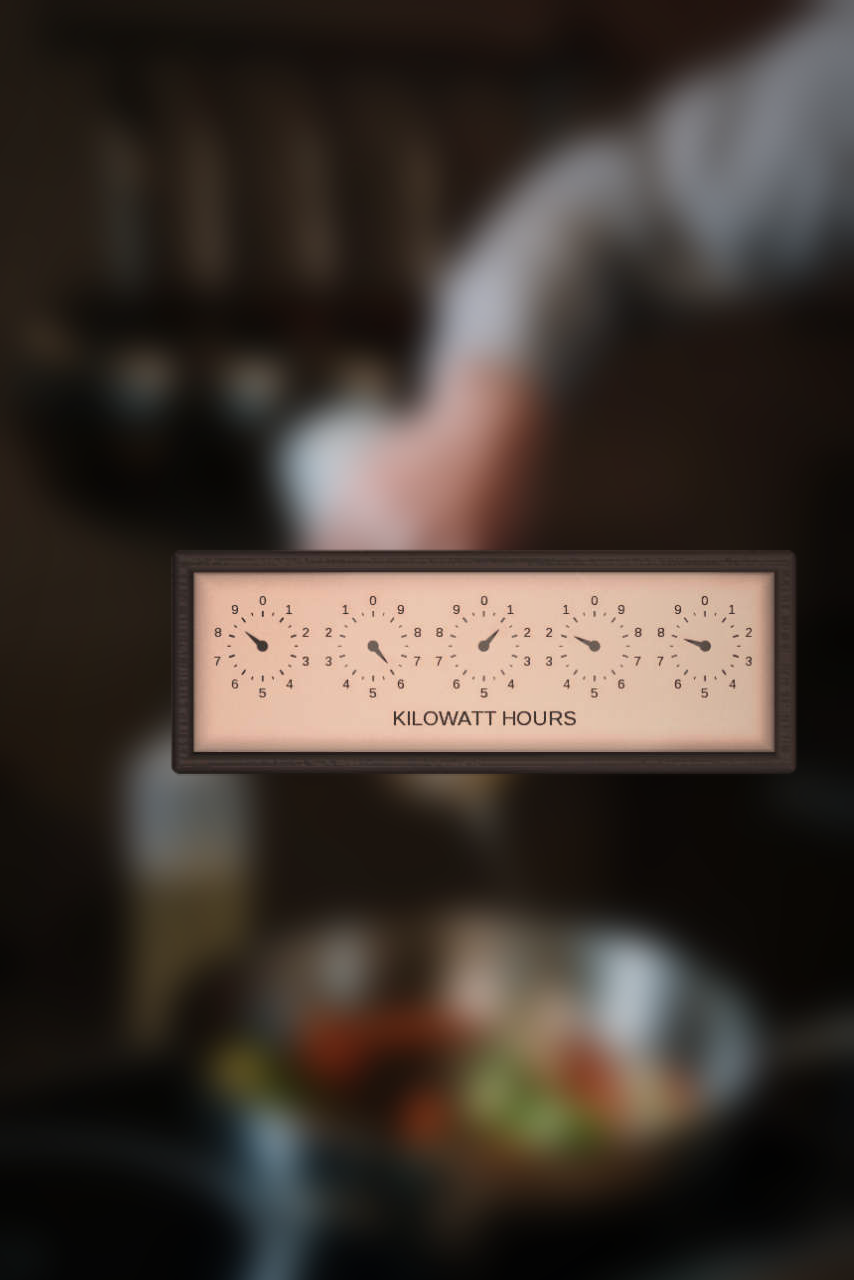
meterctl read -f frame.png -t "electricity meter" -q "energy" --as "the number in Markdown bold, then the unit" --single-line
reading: **86118** kWh
